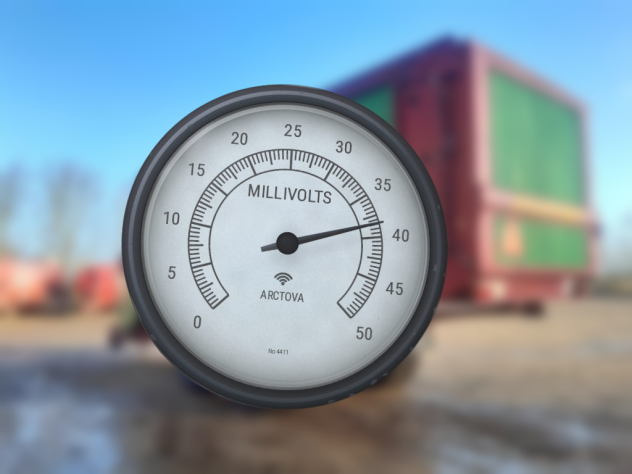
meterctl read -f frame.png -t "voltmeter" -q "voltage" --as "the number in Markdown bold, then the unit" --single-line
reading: **38.5** mV
